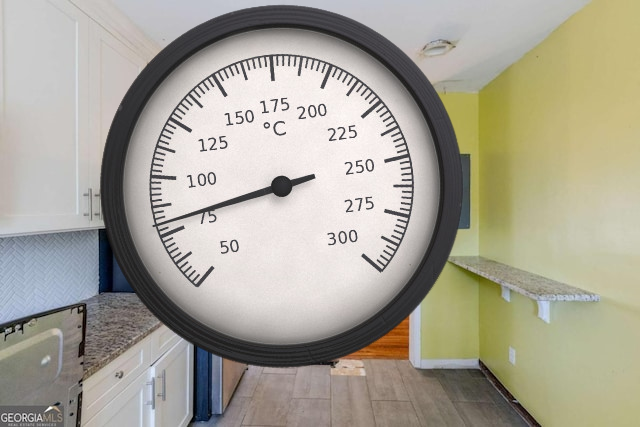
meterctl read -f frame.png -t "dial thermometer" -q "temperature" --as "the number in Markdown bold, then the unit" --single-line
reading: **80** °C
